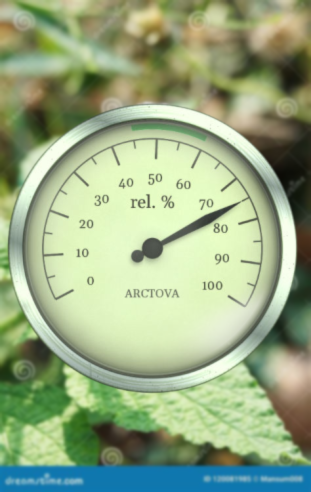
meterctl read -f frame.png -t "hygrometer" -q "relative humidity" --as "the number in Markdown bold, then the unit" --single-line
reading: **75** %
